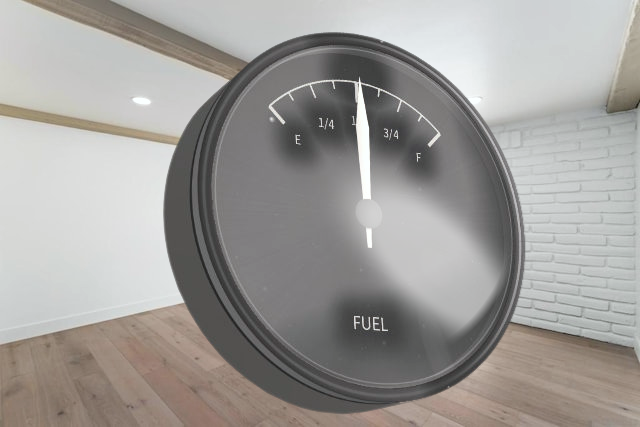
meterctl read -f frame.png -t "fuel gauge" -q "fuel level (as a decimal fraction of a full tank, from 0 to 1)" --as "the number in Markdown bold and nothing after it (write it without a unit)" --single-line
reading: **0.5**
